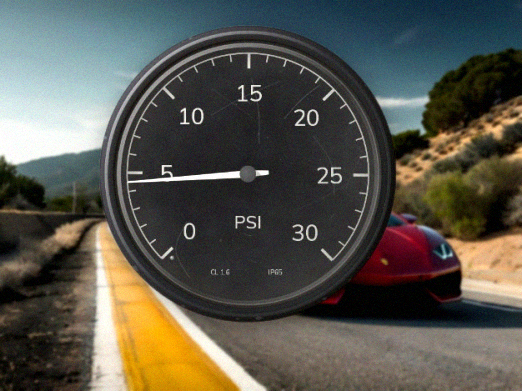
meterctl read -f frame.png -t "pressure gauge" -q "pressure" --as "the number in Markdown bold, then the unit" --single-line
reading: **4.5** psi
